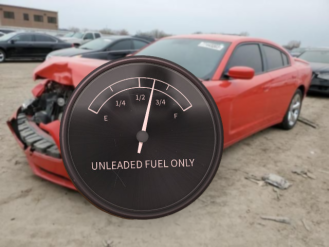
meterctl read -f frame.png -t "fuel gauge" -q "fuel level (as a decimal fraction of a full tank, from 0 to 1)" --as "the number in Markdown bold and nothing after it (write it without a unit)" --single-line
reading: **0.625**
